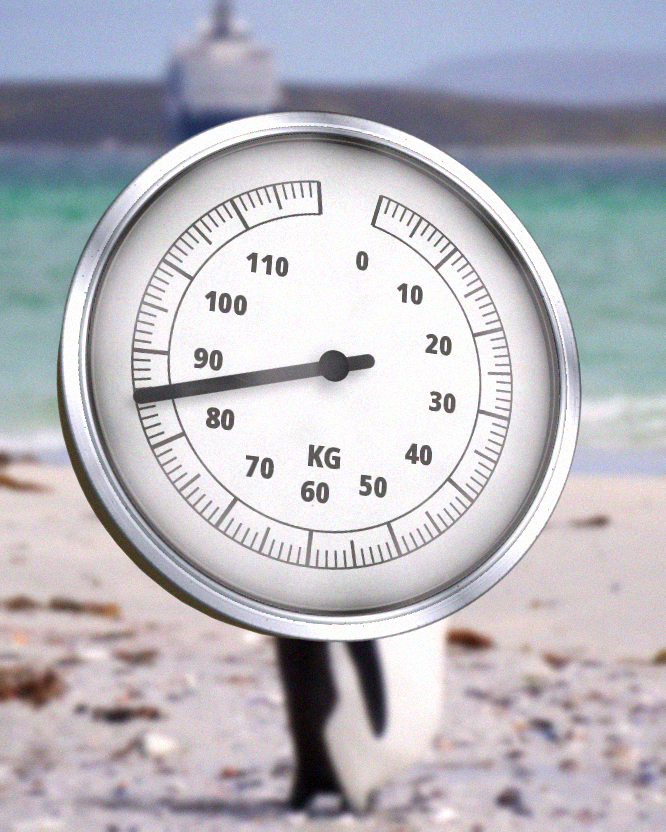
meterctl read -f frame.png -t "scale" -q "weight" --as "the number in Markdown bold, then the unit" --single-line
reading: **85** kg
